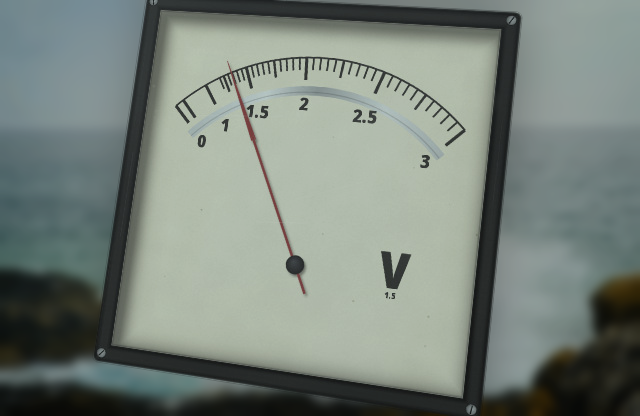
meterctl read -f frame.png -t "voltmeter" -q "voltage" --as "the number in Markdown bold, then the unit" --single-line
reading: **1.35** V
